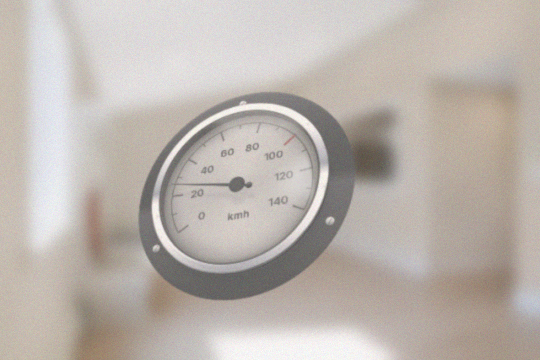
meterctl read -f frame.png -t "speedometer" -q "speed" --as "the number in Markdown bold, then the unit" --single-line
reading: **25** km/h
